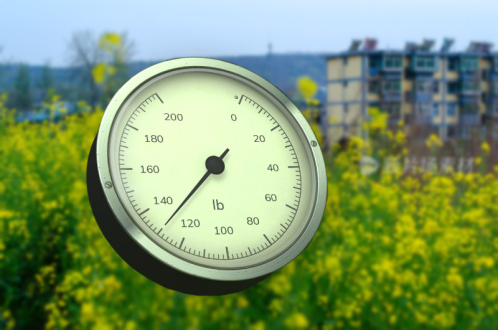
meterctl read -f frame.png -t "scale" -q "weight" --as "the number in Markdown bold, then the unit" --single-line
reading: **130** lb
